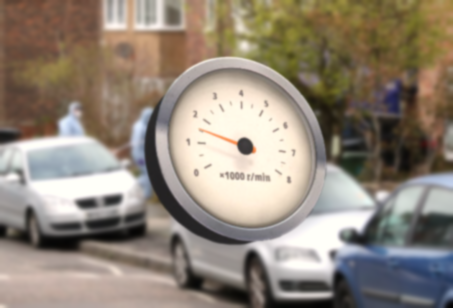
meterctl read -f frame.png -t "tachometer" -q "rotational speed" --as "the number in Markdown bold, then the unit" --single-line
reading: **1500** rpm
